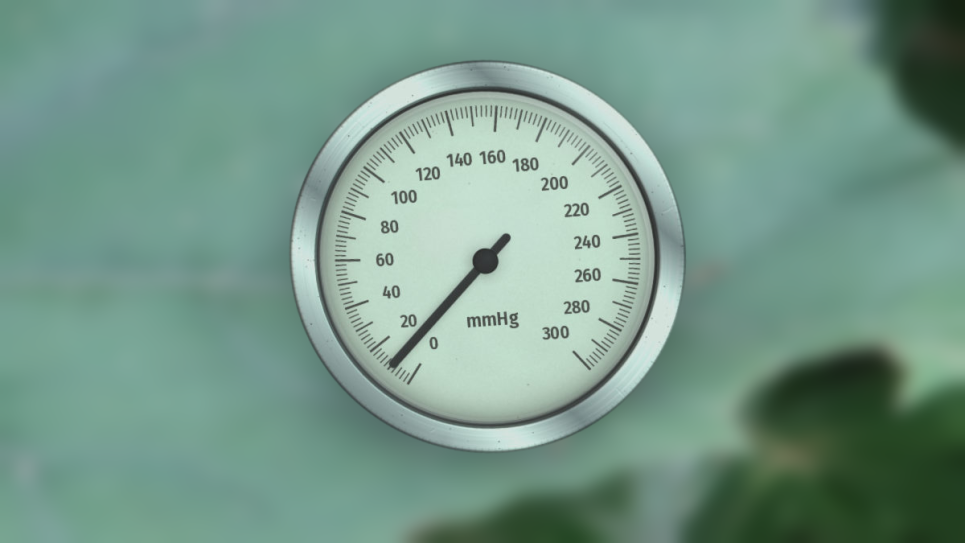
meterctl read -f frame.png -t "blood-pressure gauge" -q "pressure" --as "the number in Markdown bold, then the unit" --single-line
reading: **10** mmHg
